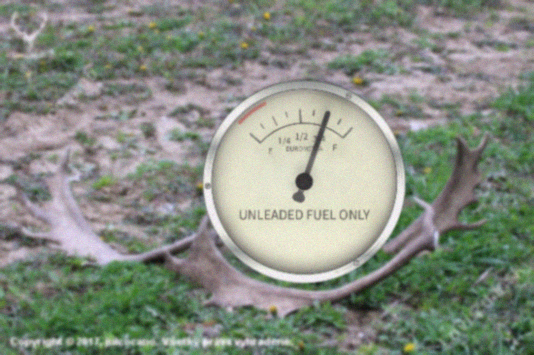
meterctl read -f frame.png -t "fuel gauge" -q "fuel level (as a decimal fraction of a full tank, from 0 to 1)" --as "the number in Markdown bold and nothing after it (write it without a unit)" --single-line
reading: **0.75**
